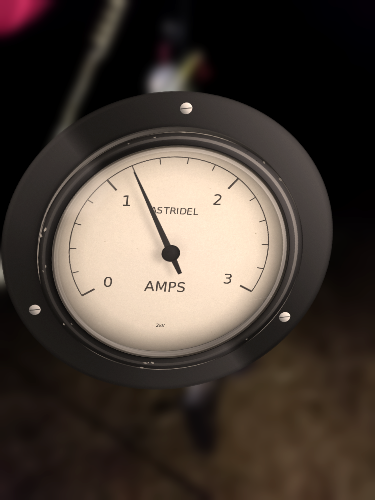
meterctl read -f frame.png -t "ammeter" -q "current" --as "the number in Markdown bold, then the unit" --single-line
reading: **1.2** A
